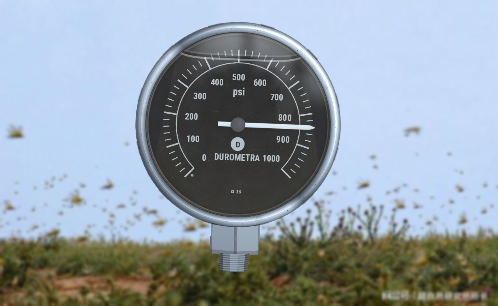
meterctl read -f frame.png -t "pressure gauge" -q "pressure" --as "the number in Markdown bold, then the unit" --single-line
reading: **840** psi
